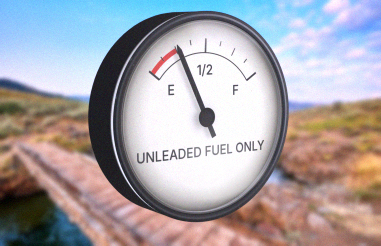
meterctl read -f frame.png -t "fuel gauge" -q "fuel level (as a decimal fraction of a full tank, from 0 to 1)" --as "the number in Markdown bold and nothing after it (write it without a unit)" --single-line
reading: **0.25**
